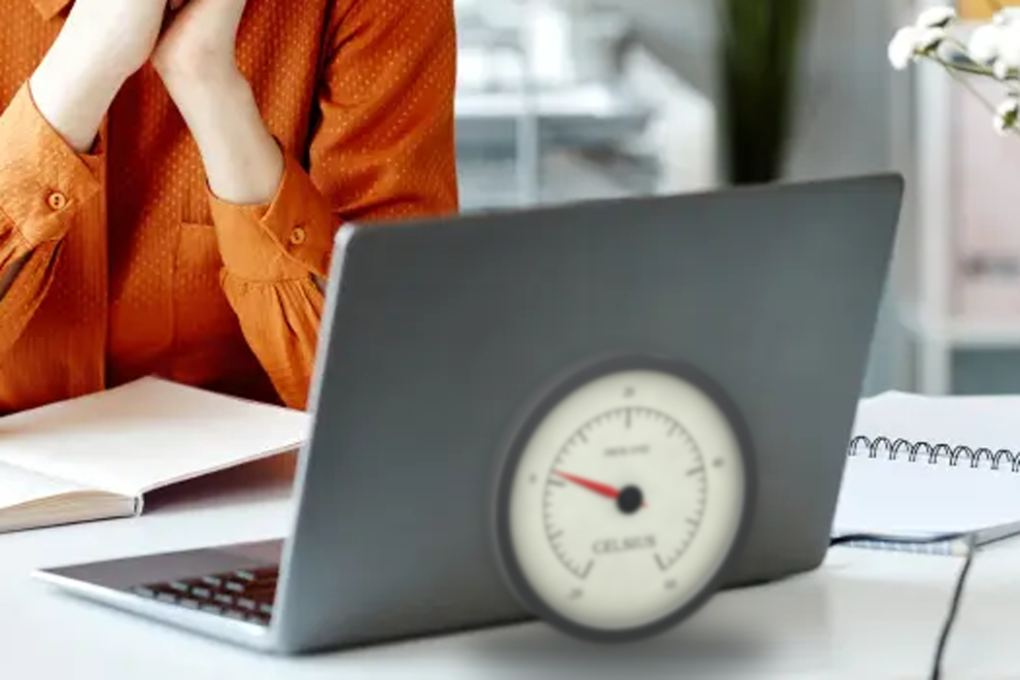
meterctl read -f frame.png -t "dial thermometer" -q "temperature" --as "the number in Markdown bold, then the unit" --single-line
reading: **2** °C
